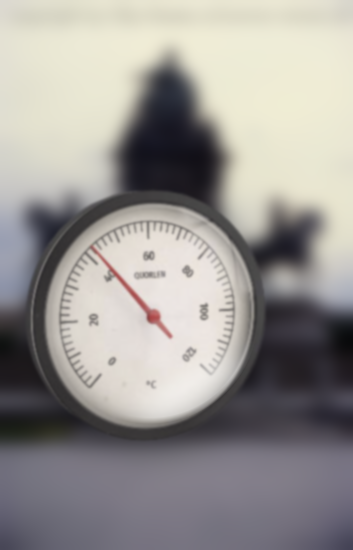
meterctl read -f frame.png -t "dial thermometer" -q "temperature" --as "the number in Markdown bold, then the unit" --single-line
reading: **42** °C
